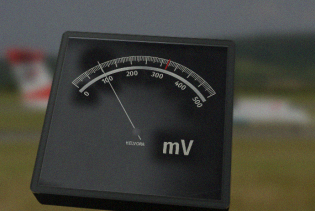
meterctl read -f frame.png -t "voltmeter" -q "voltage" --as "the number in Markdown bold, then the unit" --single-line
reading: **100** mV
